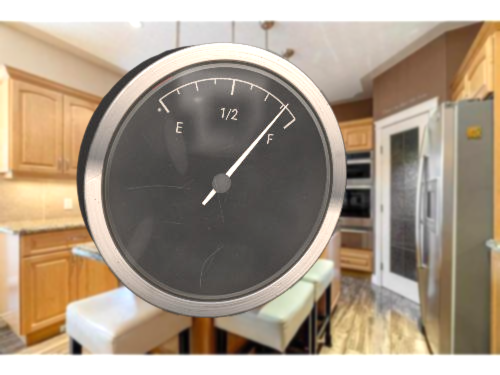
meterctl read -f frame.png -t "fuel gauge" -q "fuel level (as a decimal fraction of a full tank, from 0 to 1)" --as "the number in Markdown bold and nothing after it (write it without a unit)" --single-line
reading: **0.875**
